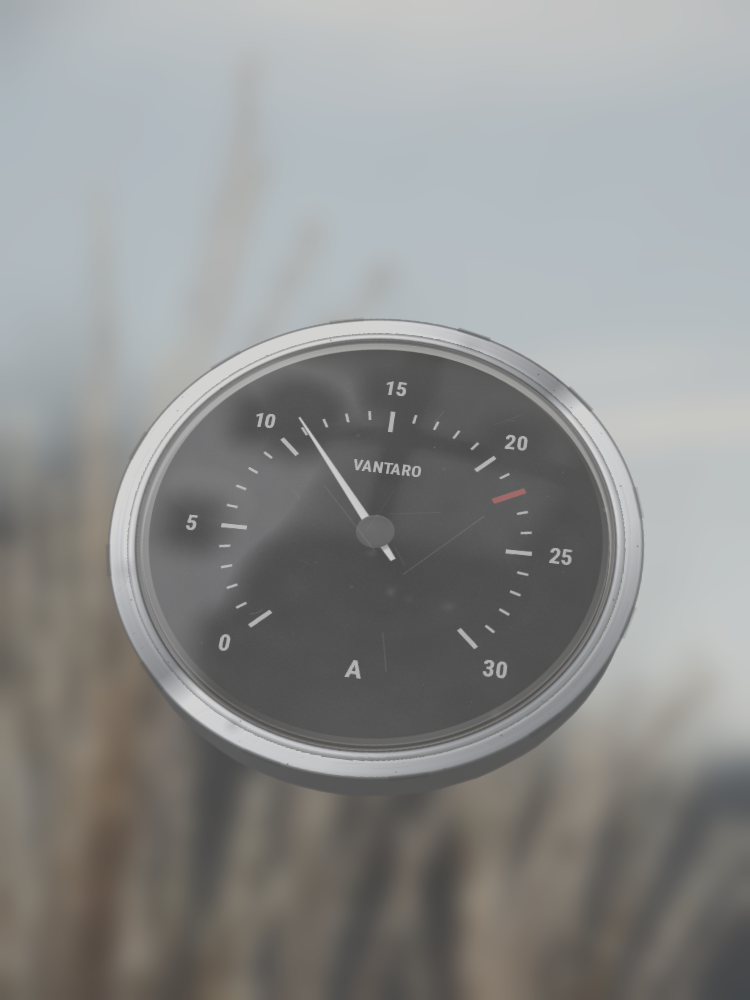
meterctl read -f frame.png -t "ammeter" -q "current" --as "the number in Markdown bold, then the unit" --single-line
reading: **11** A
